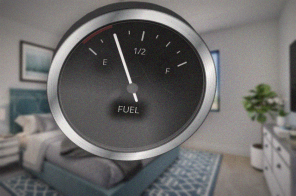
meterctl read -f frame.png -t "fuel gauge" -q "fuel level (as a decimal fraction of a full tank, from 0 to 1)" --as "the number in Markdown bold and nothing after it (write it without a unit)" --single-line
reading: **0.25**
